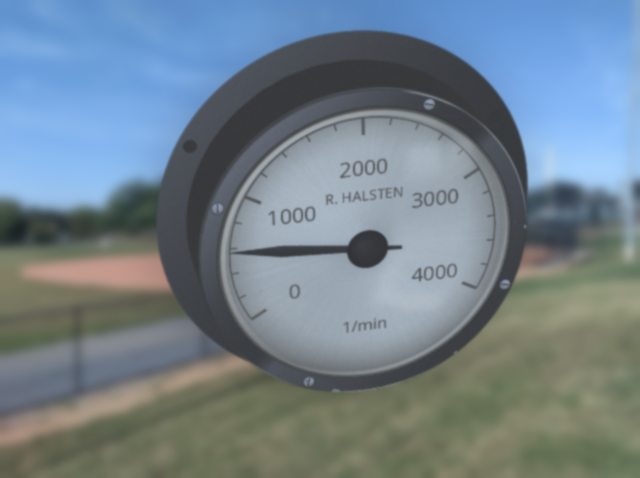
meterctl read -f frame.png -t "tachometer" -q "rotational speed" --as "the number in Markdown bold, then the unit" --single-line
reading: **600** rpm
